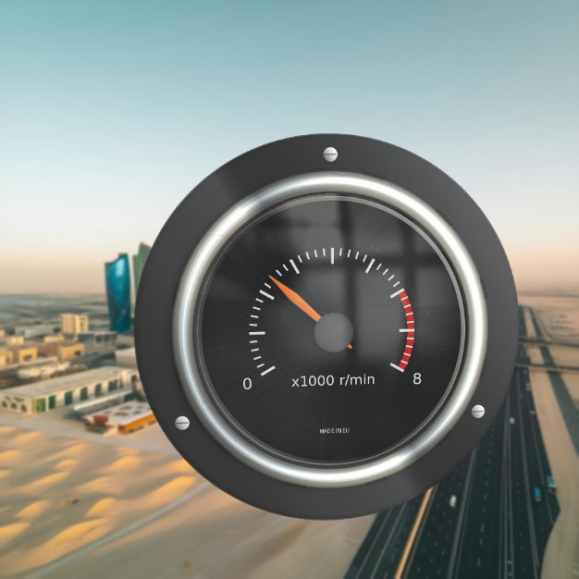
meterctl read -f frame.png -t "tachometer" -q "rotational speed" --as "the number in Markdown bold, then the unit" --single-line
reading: **2400** rpm
